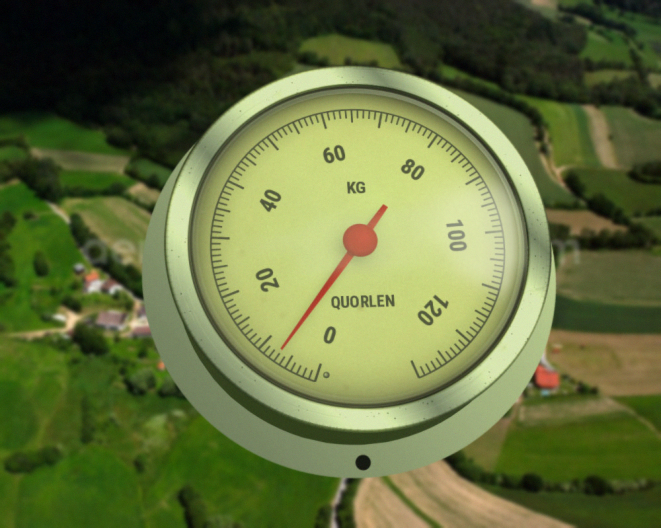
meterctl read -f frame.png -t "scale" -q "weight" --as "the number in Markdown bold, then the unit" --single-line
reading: **7** kg
